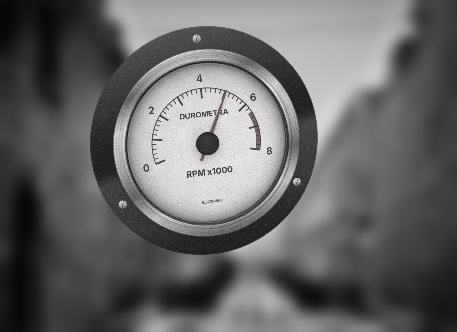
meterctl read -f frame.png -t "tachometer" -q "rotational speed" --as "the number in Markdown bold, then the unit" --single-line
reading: **5000** rpm
